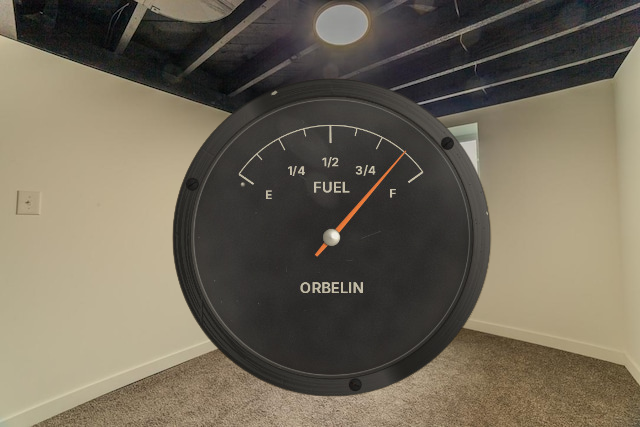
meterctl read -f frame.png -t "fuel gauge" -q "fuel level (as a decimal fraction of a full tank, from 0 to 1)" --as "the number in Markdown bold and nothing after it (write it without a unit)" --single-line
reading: **0.875**
